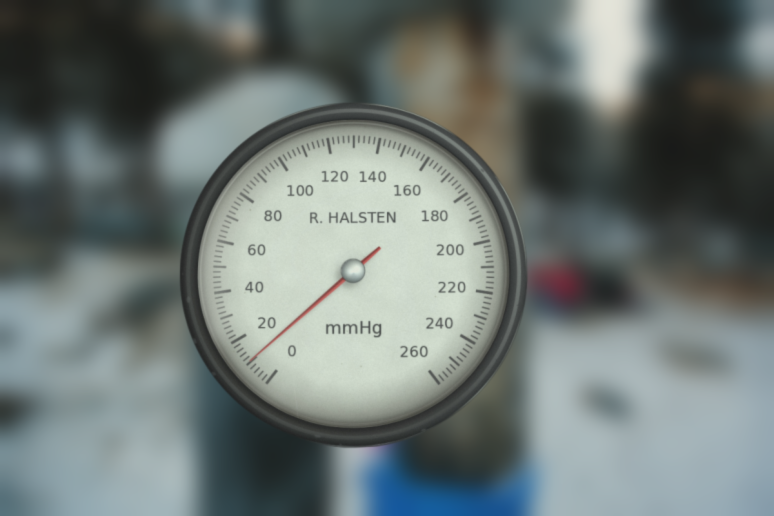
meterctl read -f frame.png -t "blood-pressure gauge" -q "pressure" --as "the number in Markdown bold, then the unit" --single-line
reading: **10** mmHg
